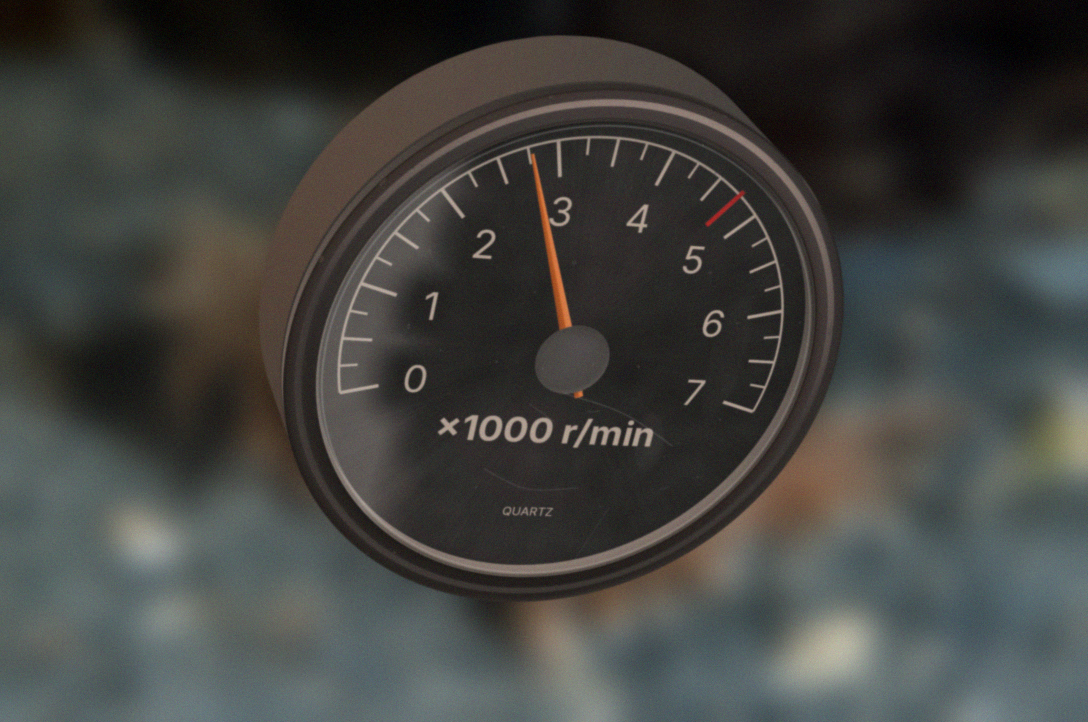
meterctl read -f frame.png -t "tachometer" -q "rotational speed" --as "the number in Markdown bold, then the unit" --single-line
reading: **2750** rpm
